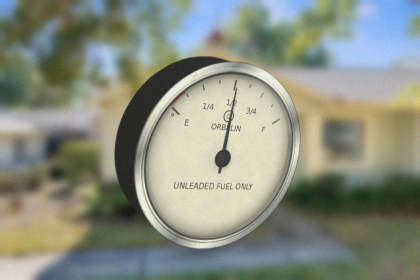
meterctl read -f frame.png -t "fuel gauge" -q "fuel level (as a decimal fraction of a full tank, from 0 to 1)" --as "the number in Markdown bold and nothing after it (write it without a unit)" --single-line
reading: **0.5**
